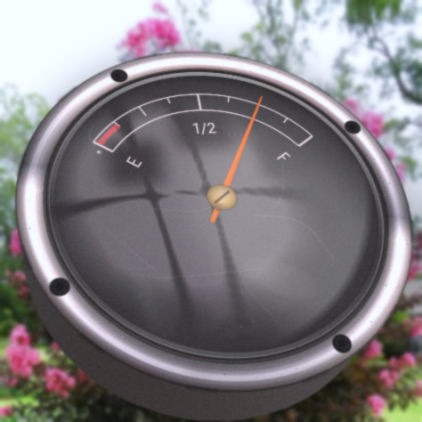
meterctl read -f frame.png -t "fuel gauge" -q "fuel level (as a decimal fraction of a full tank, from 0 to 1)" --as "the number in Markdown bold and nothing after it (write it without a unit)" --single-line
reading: **0.75**
